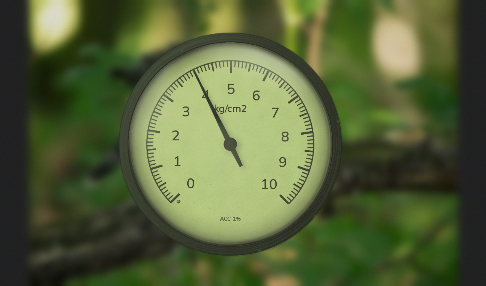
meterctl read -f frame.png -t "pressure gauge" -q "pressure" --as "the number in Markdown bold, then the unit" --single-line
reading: **4** kg/cm²
